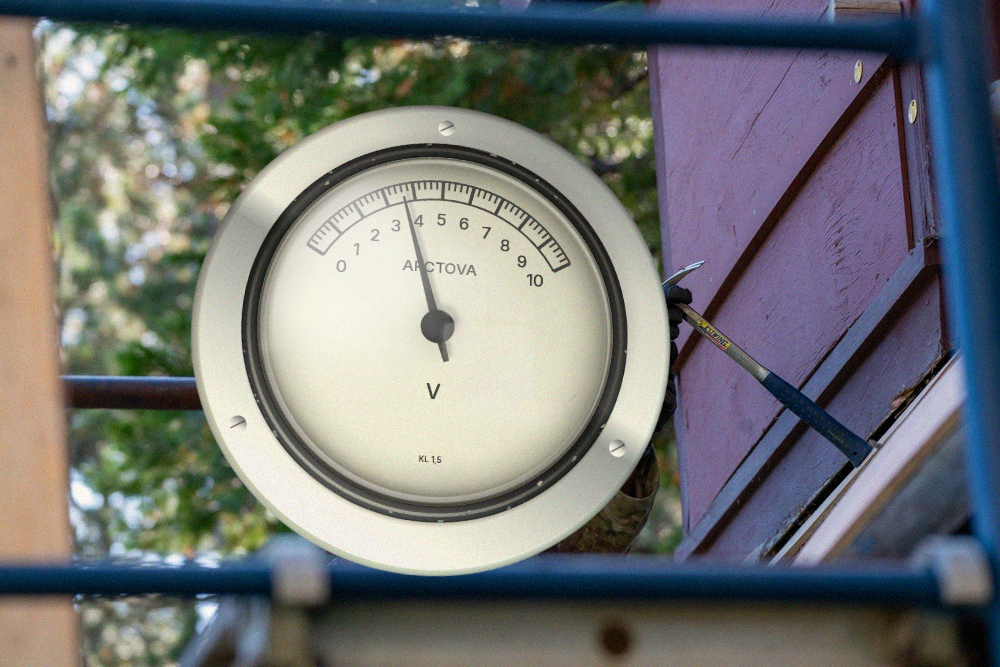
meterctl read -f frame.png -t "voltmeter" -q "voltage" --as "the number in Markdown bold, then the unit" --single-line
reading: **3.6** V
